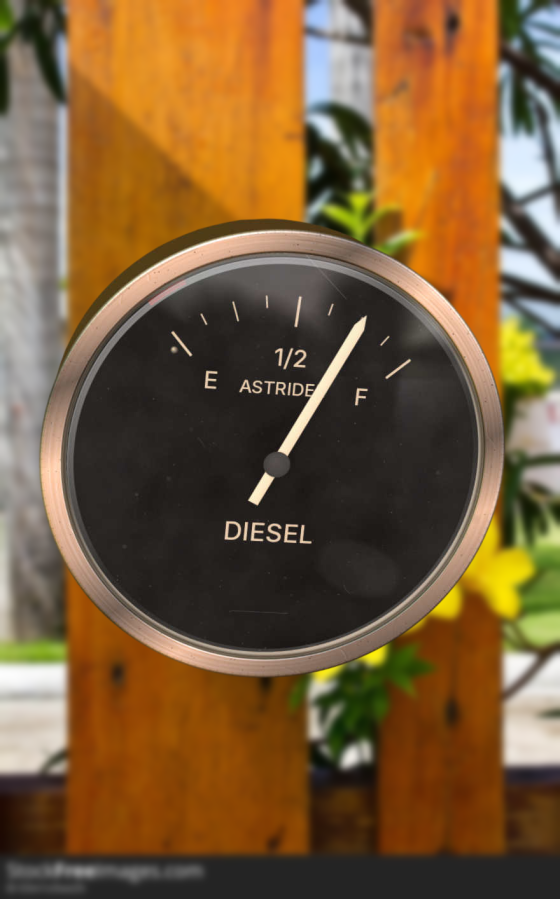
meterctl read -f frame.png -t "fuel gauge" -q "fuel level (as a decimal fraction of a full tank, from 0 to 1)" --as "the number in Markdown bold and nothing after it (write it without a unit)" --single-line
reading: **0.75**
